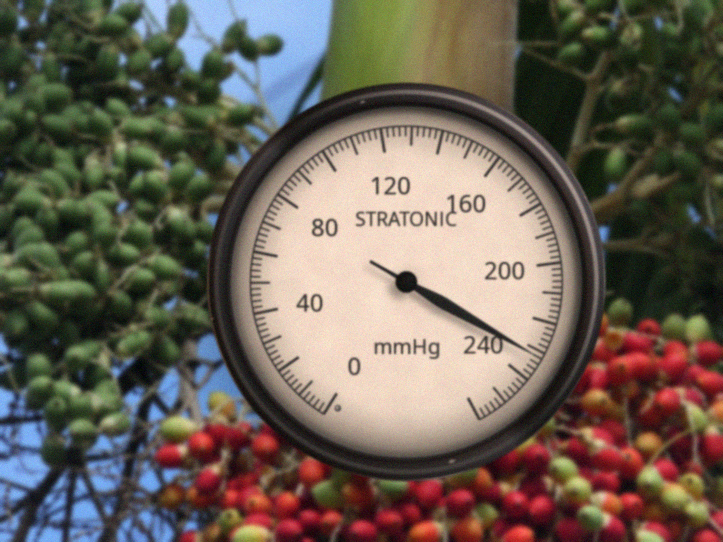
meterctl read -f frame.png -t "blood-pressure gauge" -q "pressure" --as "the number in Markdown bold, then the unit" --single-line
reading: **232** mmHg
